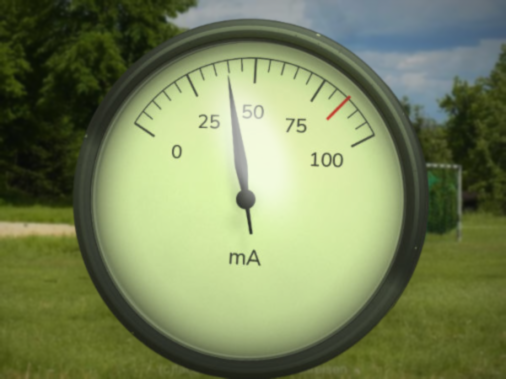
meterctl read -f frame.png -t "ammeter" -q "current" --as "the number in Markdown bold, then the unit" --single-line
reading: **40** mA
